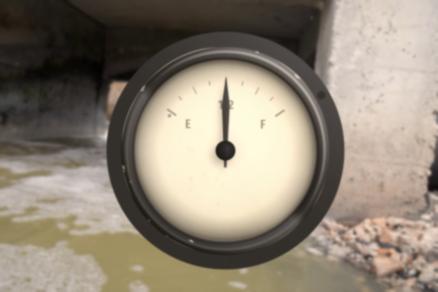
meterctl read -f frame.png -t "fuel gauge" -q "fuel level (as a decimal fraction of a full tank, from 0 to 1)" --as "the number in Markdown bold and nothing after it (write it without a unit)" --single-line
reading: **0.5**
